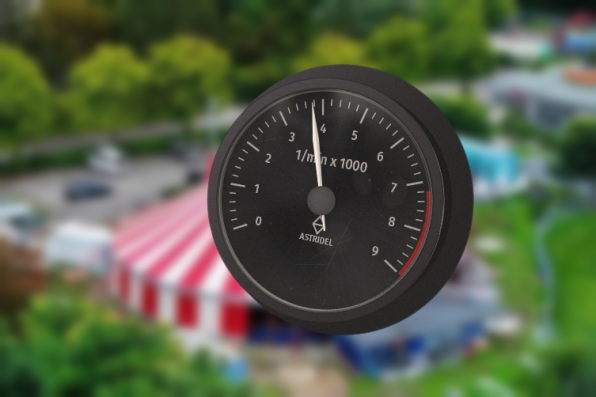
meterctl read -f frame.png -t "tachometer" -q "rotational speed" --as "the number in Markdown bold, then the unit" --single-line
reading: **3800** rpm
